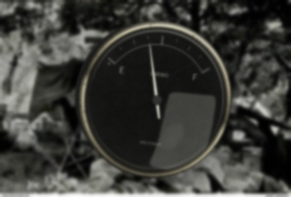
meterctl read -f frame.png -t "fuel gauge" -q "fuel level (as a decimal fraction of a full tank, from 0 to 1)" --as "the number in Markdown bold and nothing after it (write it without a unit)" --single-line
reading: **0.375**
